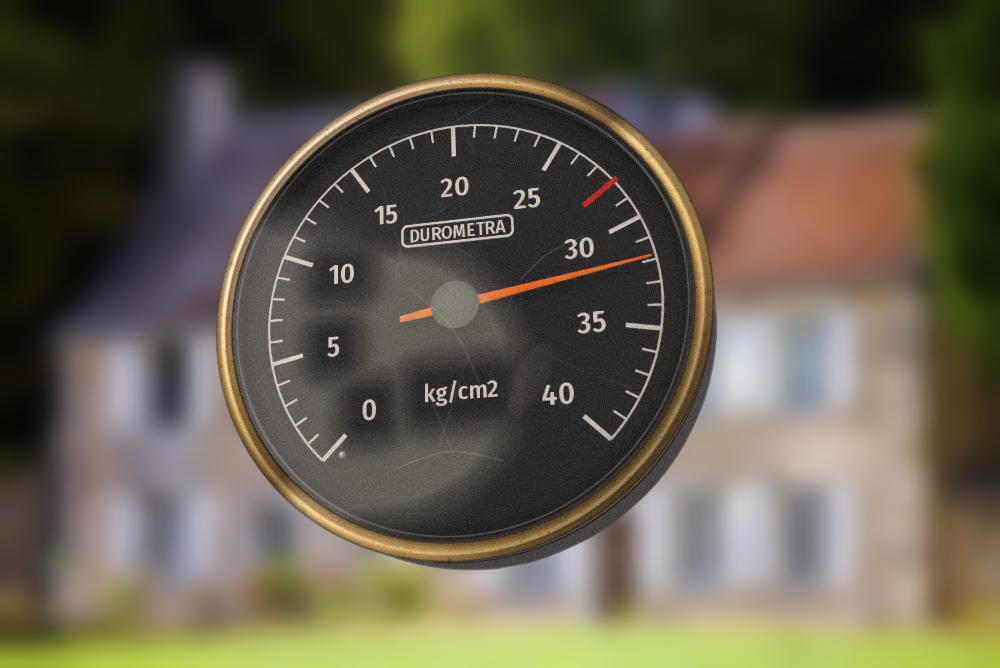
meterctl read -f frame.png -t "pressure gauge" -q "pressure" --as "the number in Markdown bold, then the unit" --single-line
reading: **32** kg/cm²
